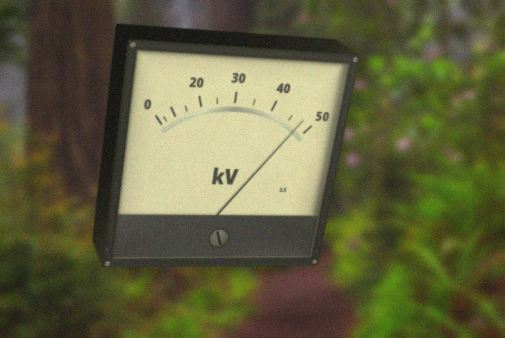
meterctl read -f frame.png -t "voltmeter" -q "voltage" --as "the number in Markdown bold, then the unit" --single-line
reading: **47.5** kV
